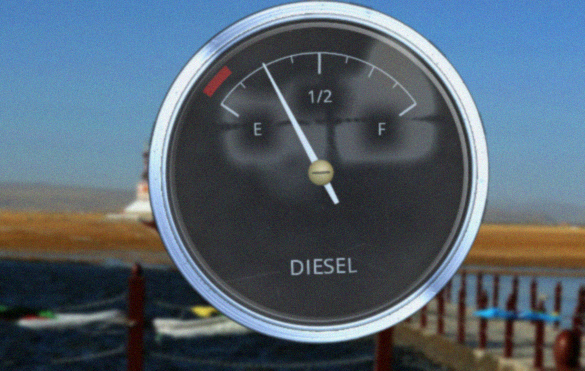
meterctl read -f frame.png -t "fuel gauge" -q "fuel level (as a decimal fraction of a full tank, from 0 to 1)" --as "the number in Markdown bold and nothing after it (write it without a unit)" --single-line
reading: **0.25**
